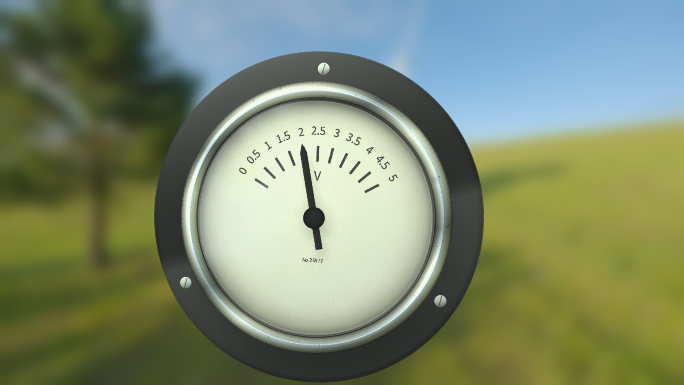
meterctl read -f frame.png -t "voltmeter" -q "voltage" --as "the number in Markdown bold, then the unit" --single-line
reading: **2** V
